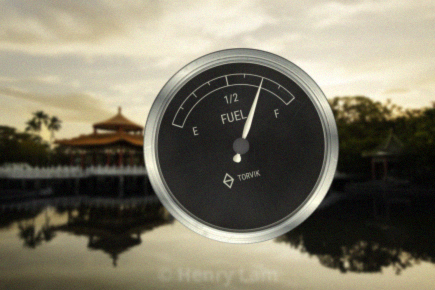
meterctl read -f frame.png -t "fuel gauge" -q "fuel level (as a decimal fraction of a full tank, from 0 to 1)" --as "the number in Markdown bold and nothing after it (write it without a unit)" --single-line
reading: **0.75**
